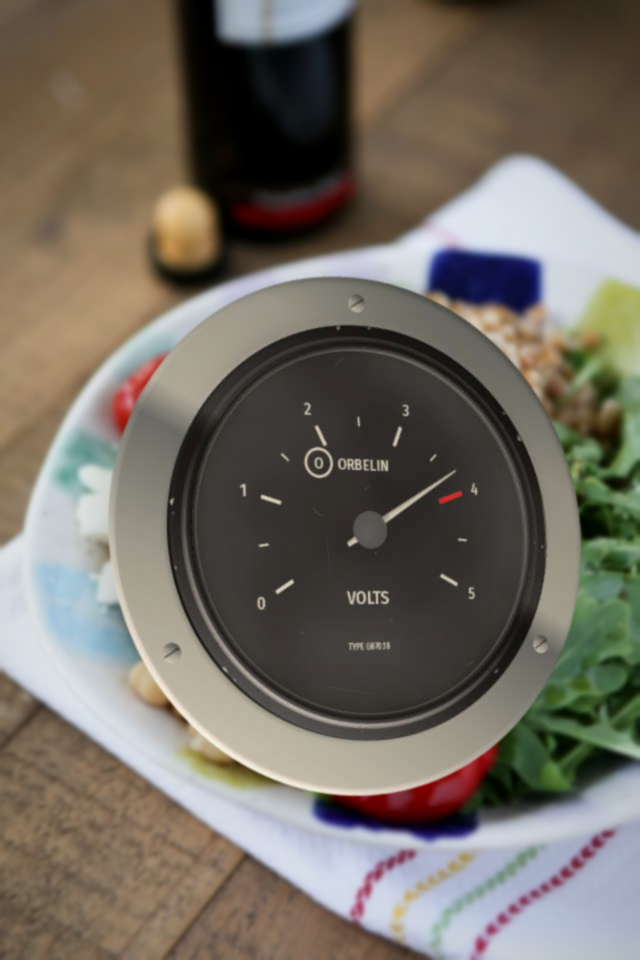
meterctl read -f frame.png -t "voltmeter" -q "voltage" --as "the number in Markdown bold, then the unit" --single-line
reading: **3.75** V
